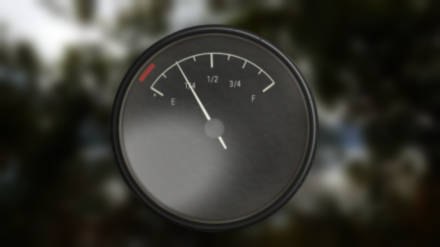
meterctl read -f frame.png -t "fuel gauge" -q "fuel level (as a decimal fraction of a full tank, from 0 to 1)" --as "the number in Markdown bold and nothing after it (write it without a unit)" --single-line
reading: **0.25**
